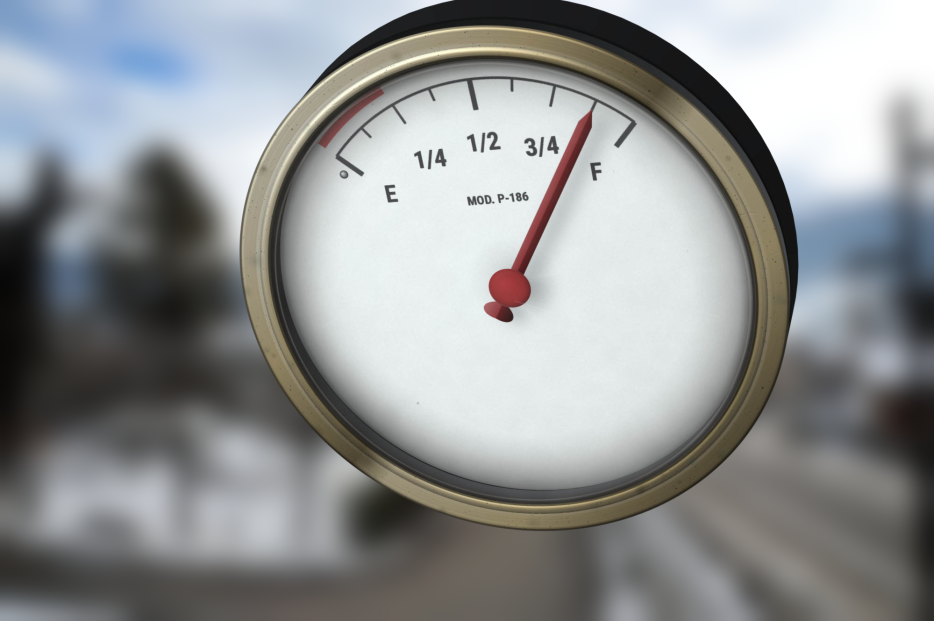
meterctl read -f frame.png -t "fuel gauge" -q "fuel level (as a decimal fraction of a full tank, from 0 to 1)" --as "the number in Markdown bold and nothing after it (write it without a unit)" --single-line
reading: **0.875**
